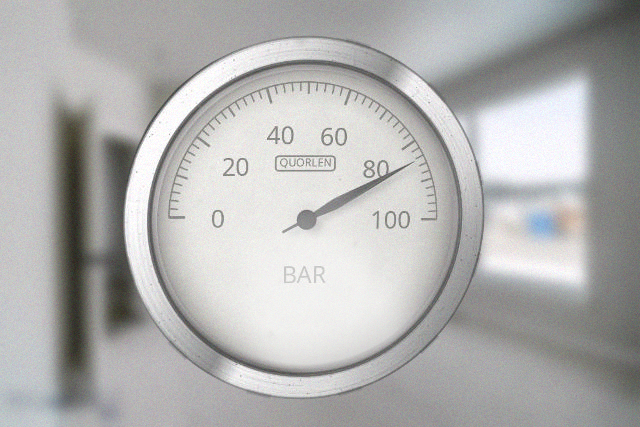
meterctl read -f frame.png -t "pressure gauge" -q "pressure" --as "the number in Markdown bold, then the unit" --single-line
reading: **84** bar
